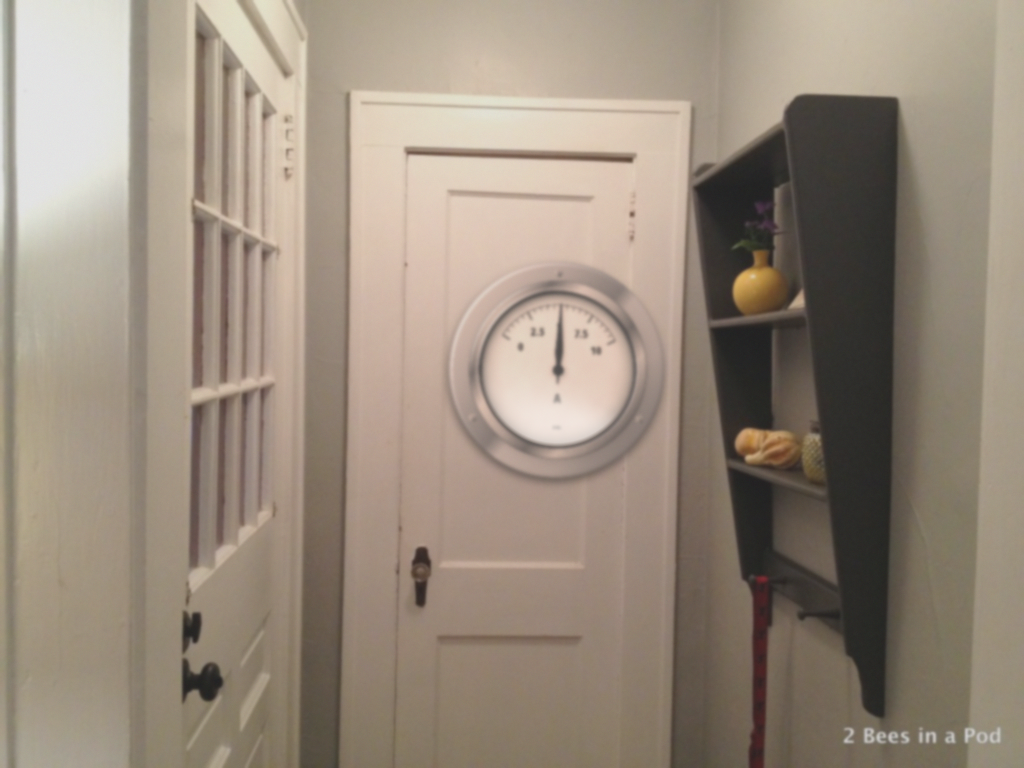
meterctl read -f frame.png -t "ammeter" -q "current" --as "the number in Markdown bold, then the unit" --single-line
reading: **5** A
